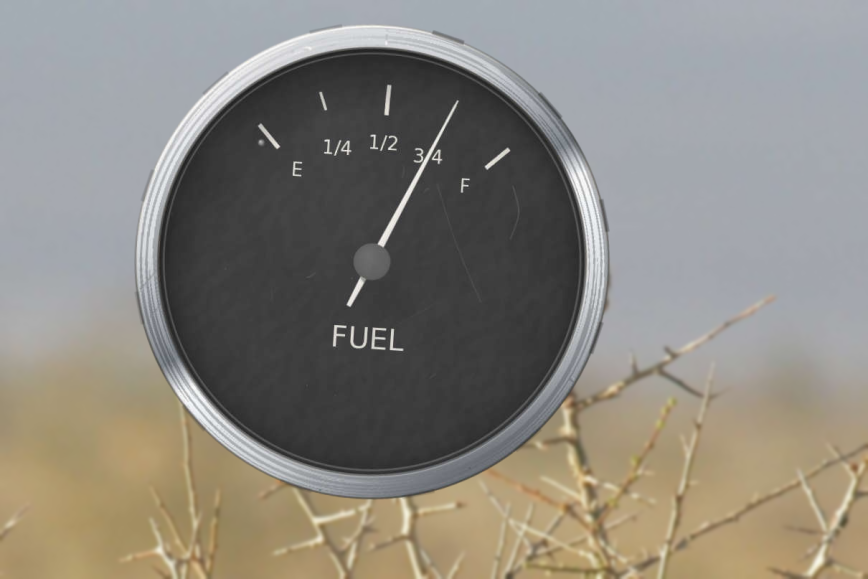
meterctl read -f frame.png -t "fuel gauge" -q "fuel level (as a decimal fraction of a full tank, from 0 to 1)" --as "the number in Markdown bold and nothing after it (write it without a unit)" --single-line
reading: **0.75**
